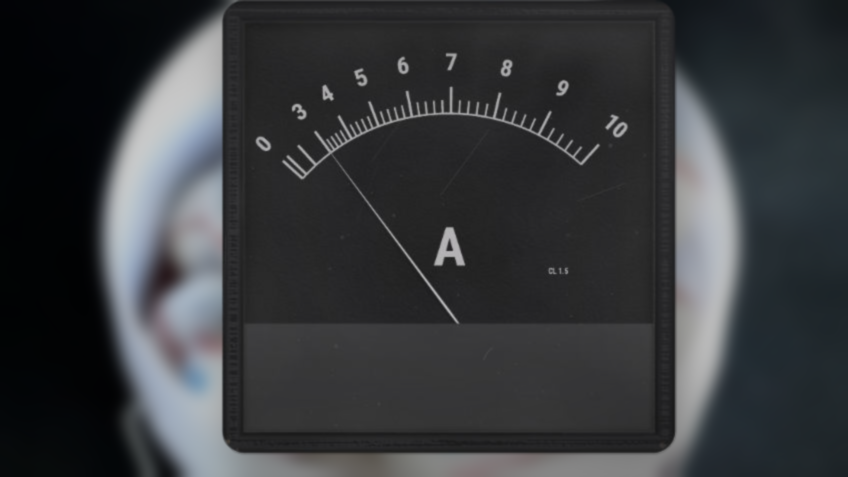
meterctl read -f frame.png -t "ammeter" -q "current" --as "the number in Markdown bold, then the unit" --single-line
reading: **3** A
